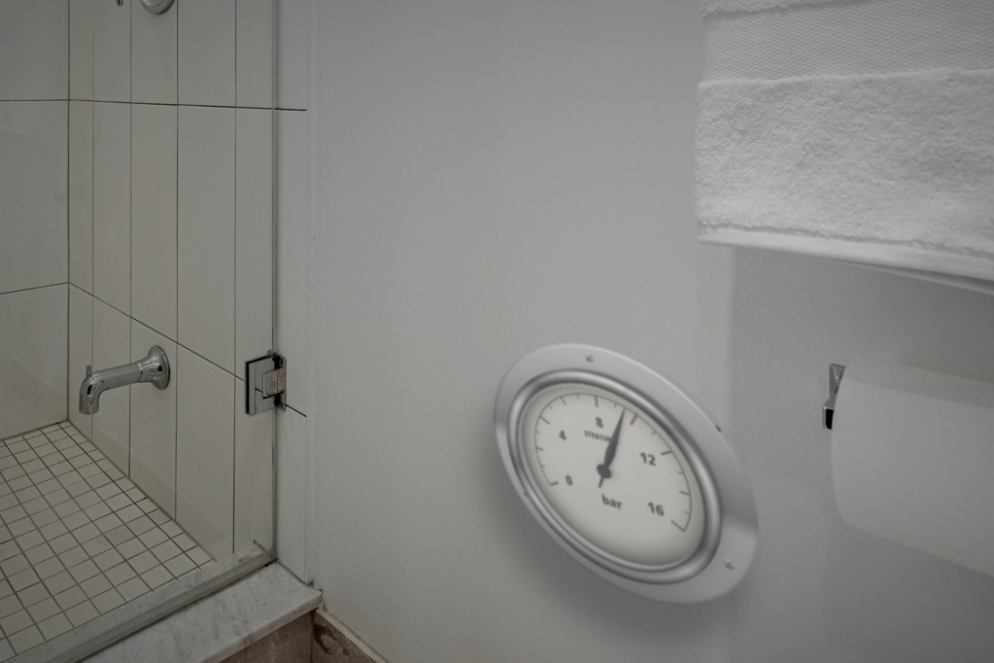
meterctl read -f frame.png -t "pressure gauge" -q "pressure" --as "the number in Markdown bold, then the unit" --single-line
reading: **9.5** bar
